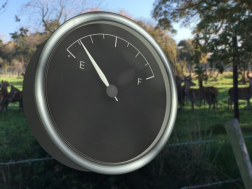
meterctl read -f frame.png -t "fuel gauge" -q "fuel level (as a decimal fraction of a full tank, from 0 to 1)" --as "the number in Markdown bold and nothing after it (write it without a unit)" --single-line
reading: **0.125**
